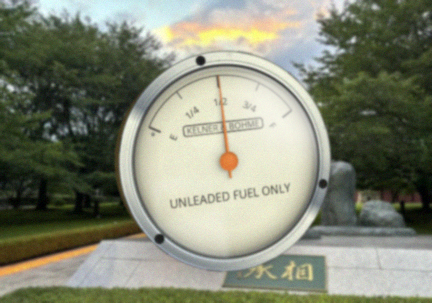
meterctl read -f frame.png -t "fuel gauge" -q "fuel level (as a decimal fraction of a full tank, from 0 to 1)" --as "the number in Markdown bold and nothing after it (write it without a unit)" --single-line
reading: **0.5**
